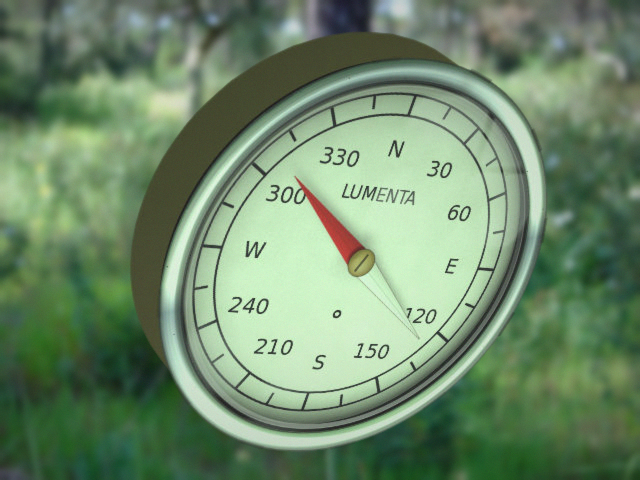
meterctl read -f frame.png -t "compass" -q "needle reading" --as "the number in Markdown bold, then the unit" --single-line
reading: **307.5** °
